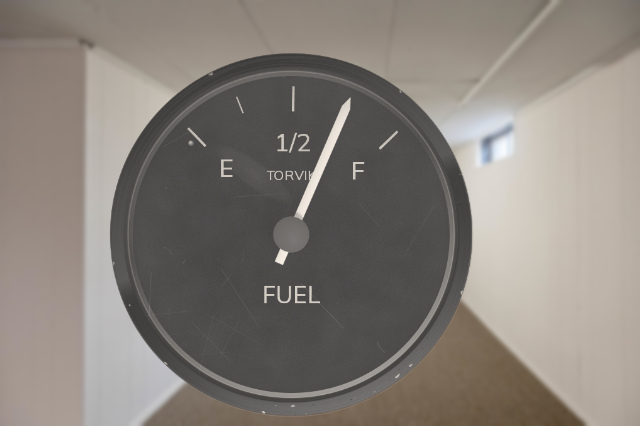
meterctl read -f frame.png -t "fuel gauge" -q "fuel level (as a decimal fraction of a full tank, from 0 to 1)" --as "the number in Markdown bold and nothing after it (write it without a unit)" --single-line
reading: **0.75**
